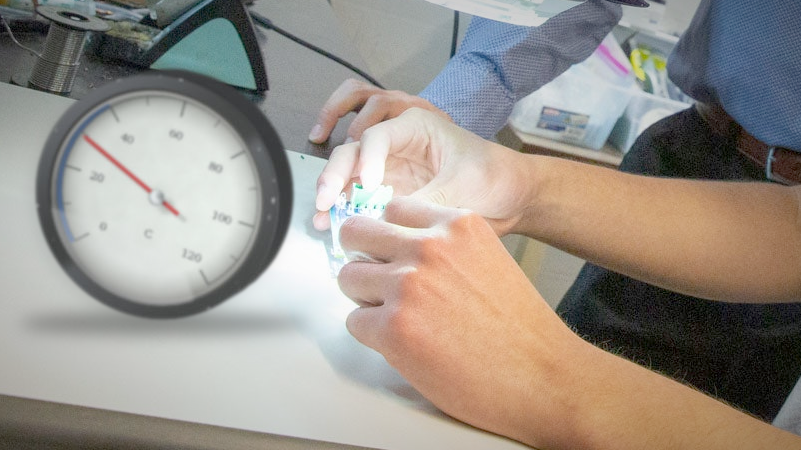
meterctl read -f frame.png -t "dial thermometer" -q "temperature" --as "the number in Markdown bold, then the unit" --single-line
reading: **30** °C
